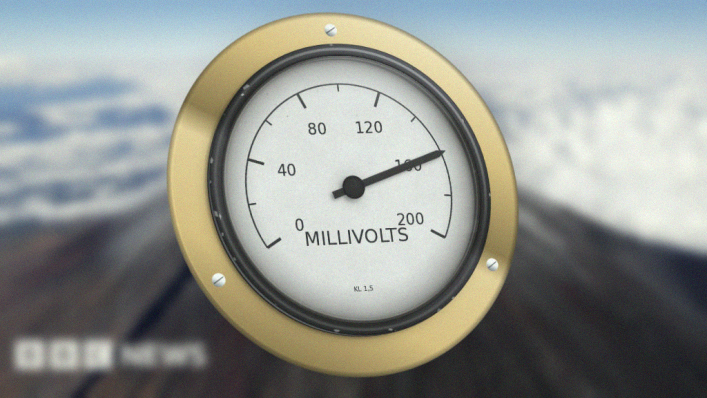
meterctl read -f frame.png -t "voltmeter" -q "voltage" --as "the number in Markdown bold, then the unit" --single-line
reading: **160** mV
